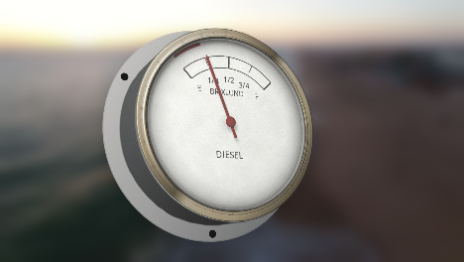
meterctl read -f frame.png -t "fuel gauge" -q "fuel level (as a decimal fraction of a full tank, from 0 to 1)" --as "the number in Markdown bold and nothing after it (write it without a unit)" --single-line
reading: **0.25**
